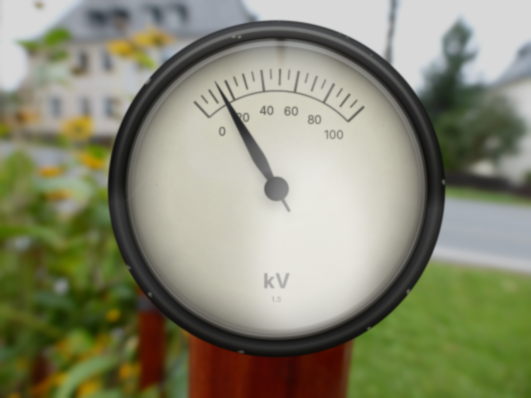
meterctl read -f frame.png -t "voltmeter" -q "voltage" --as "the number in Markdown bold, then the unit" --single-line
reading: **15** kV
